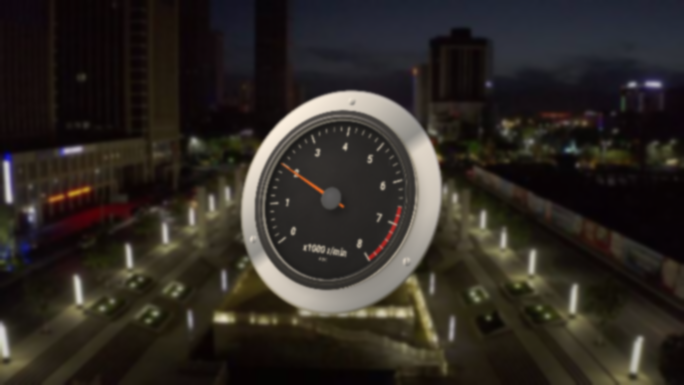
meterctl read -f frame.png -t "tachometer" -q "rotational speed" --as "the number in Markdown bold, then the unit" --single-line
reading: **2000** rpm
